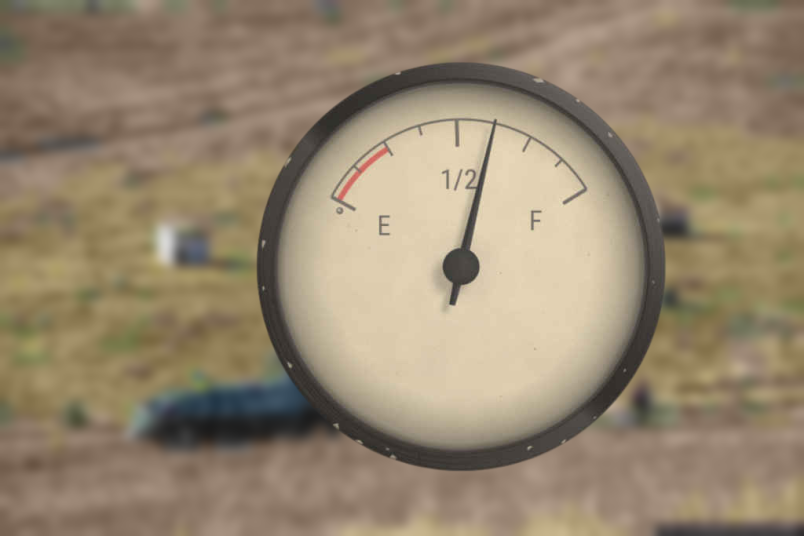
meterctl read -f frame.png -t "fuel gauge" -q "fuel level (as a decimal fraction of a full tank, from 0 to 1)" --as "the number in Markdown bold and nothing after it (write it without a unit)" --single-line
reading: **0.625**
